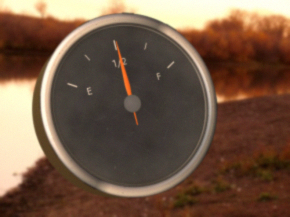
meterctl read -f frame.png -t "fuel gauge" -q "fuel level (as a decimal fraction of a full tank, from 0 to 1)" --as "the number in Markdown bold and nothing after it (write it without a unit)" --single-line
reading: **0.5**
